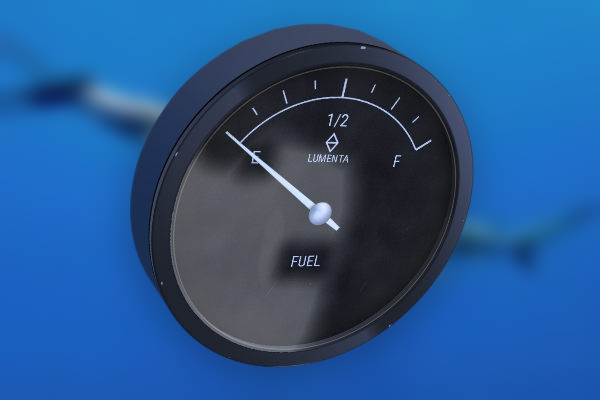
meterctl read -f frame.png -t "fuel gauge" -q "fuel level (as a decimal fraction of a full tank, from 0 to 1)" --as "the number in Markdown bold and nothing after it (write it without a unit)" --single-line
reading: **0**
